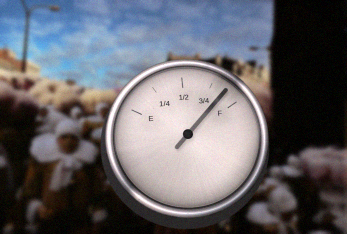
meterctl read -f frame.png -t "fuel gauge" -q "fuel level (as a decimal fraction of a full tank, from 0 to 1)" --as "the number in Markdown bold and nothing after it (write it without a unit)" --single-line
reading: **0.875**
